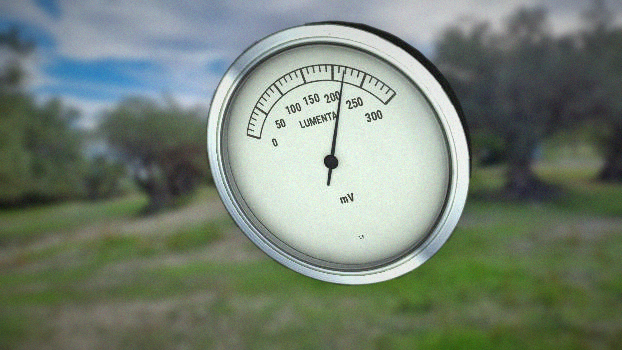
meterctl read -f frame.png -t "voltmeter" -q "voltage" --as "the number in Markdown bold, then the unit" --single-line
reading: **220** mV
